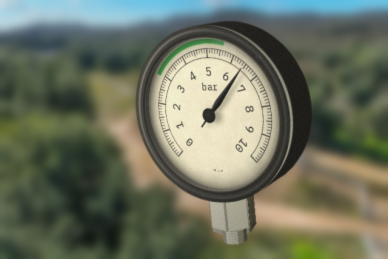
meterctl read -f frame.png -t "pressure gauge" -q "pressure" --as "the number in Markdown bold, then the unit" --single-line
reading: **6.5** bar
